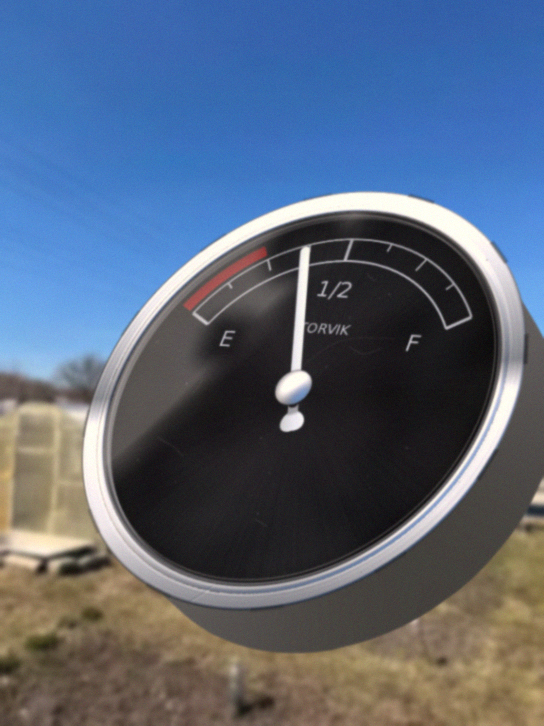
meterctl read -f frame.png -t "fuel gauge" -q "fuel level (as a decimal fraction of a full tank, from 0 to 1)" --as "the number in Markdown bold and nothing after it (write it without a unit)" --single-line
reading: **0.375**
